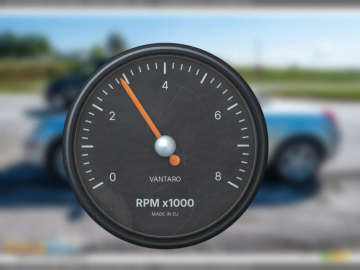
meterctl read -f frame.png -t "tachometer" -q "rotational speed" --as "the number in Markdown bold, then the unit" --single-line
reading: **2900** rpm
